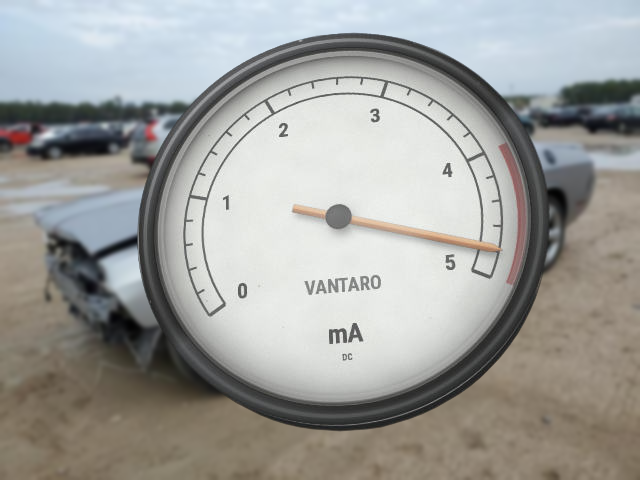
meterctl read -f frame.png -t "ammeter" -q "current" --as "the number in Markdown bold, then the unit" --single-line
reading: **4.8** mA
